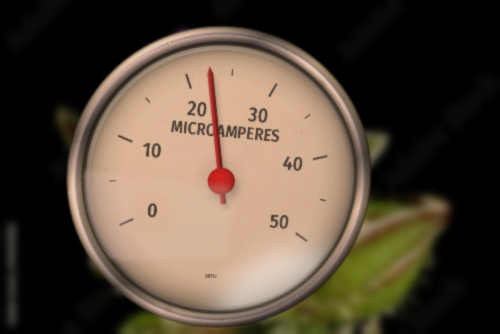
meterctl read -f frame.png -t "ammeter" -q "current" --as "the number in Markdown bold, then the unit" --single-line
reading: **22.5** µA
